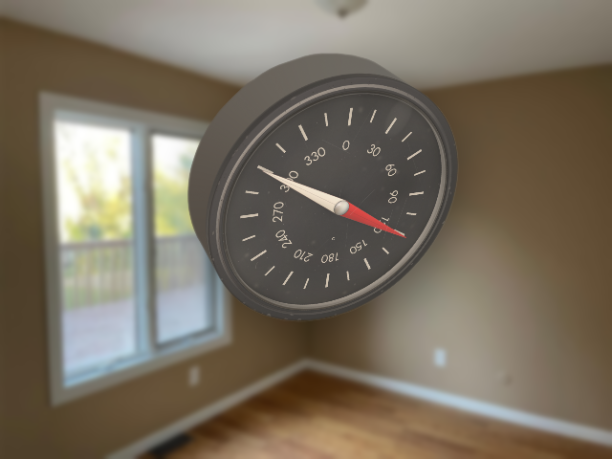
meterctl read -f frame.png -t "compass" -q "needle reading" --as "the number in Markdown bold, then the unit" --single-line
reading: **120** °
